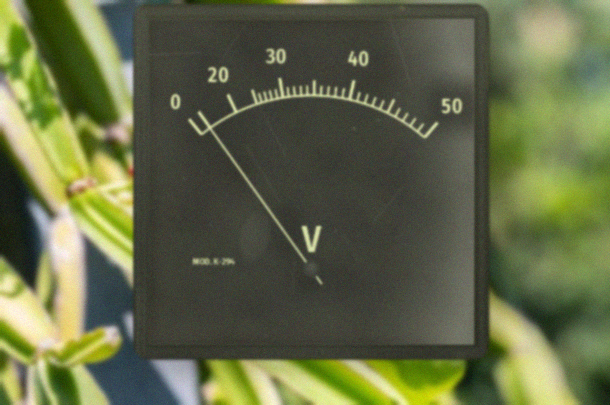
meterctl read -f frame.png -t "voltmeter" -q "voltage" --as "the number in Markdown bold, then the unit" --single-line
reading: **10** V
